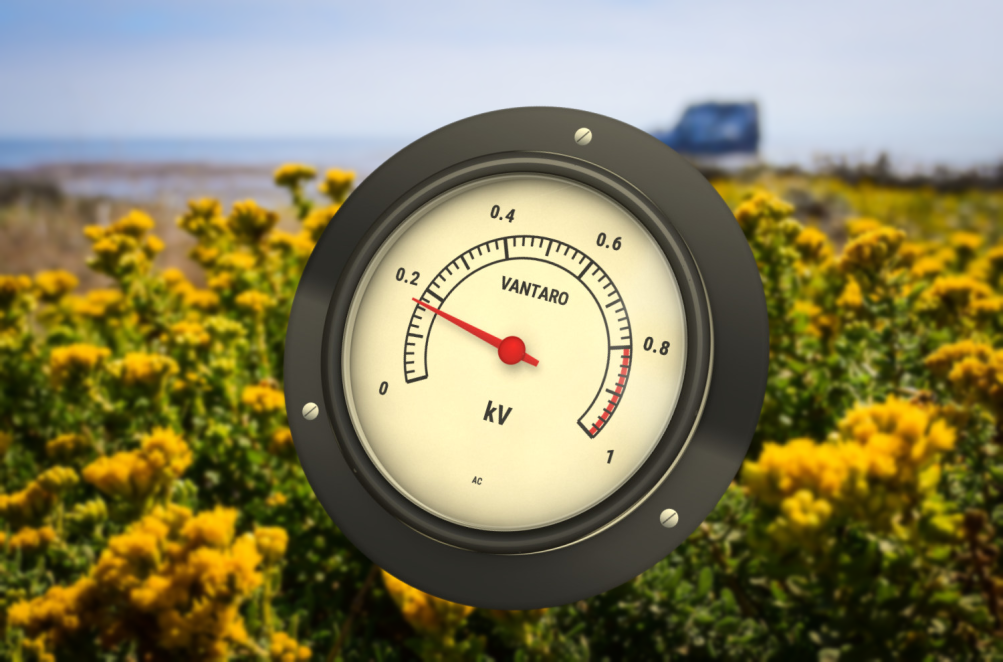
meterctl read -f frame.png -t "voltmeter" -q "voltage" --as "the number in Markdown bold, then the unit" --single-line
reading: **0.17** kV
